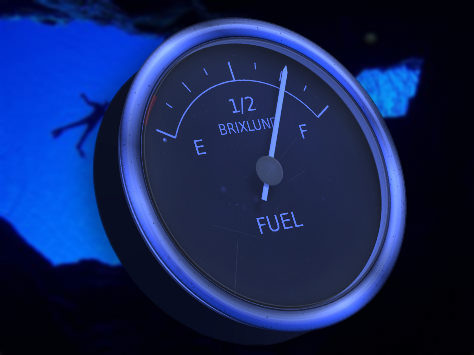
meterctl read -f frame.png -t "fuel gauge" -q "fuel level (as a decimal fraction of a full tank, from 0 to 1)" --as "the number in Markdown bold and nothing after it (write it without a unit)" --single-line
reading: **0.75**
